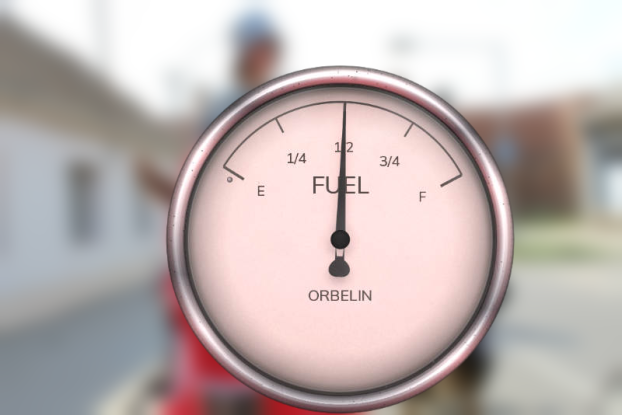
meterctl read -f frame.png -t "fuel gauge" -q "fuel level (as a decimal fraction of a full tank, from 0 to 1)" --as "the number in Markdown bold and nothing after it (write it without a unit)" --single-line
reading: **0.5**
